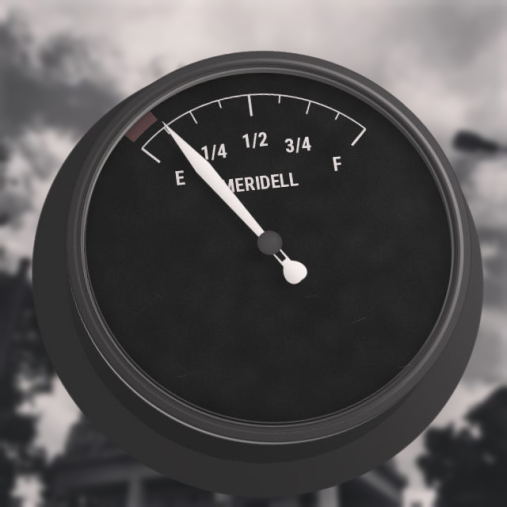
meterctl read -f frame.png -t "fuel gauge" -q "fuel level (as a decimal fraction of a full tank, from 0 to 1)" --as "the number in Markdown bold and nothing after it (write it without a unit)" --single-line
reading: **0.125**
